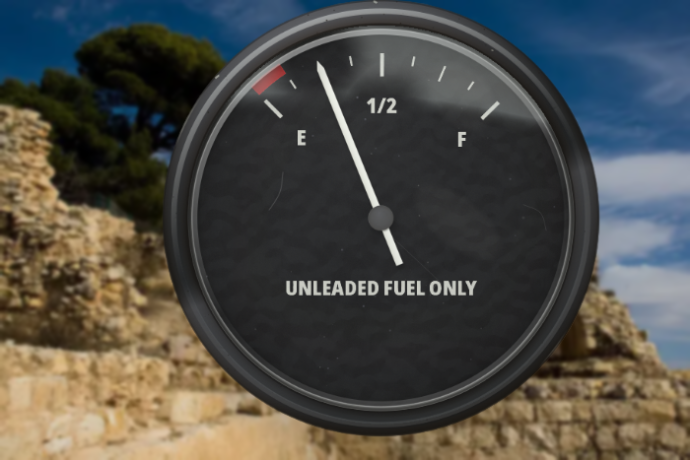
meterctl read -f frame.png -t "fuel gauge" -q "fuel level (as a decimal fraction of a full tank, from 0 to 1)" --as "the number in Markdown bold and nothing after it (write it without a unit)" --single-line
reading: **0.25**
